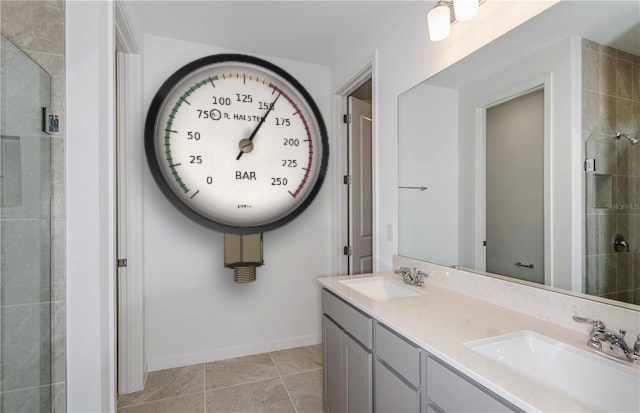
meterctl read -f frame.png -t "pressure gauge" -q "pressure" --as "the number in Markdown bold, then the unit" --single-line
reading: **155** bar
